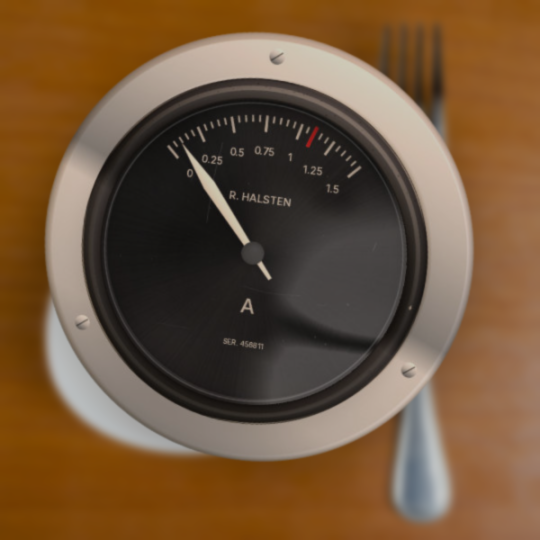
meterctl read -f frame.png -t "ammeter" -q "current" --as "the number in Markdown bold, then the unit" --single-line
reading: **0.1** A
